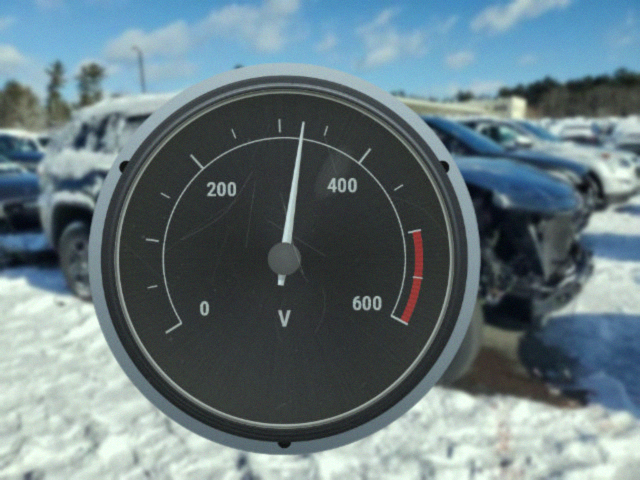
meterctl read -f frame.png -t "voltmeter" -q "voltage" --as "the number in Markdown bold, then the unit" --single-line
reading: **325** V
